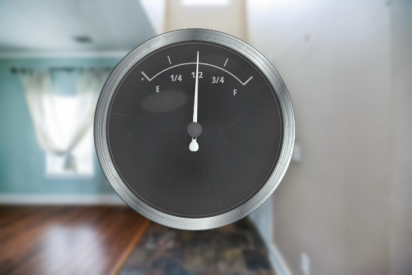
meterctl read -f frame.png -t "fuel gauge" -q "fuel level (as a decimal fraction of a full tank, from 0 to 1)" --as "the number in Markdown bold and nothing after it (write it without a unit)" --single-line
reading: **0.5**
